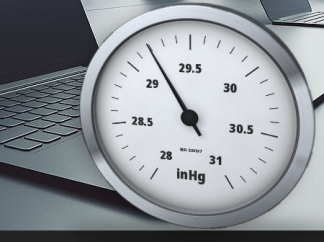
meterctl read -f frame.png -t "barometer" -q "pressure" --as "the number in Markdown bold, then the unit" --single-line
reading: **29.2** inHg
